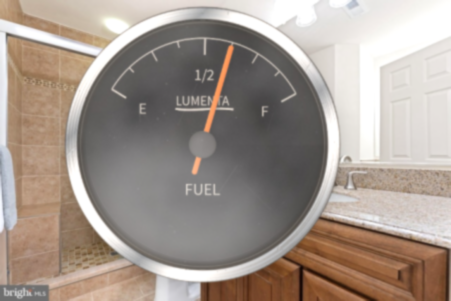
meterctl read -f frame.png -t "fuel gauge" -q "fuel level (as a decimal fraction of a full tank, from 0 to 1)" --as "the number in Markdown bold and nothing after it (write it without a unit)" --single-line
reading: **0.625**
